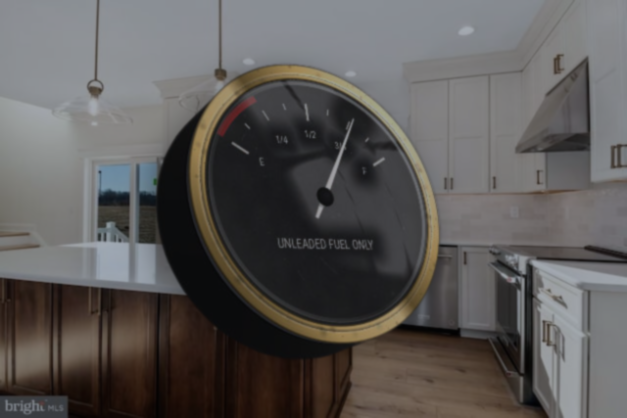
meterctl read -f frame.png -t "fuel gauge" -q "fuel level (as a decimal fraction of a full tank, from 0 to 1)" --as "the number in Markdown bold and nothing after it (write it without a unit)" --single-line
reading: **0.75**
